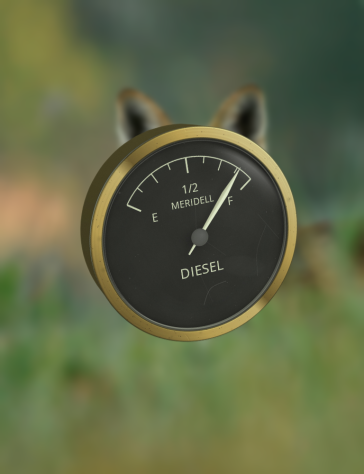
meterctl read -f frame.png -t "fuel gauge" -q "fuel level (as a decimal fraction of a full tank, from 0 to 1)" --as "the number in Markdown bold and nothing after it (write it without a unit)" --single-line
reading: **0.875**
